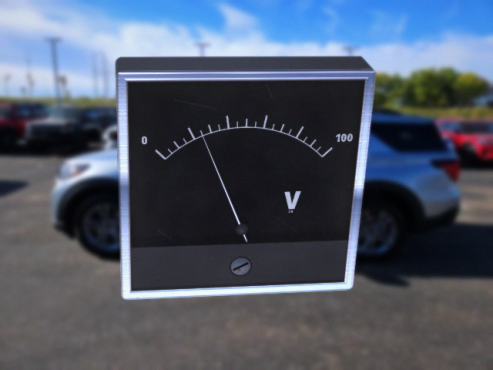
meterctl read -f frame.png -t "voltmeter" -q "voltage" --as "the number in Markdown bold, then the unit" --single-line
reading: **25** V
